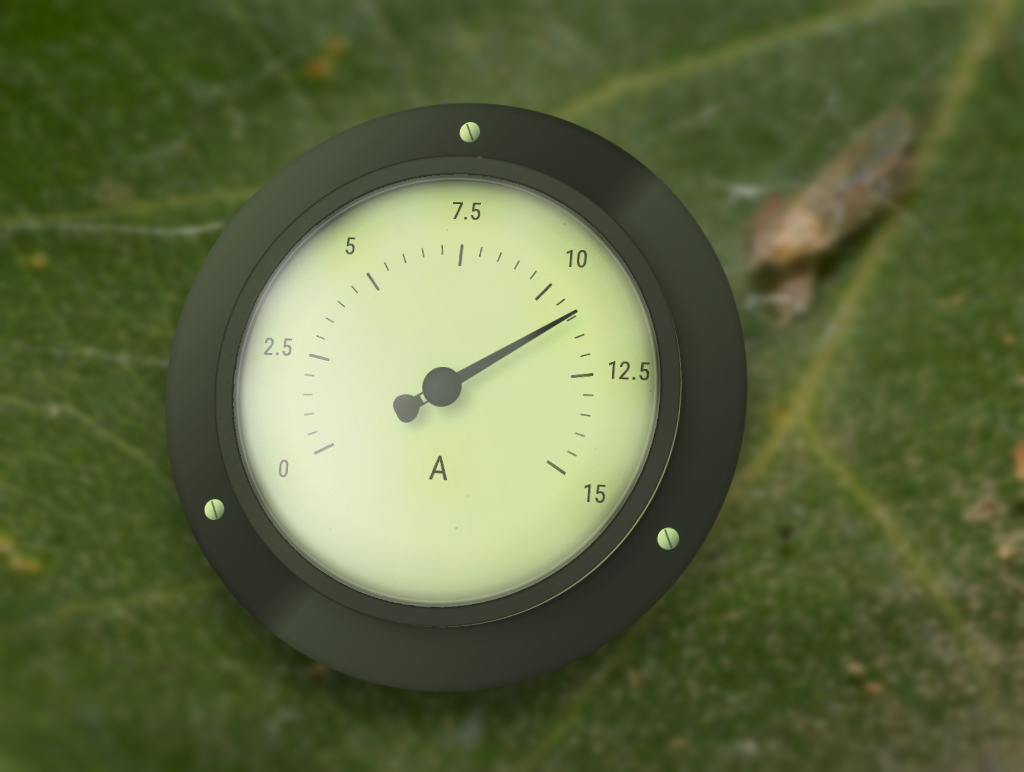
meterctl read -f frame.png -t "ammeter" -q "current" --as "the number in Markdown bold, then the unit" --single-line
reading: **11** A
